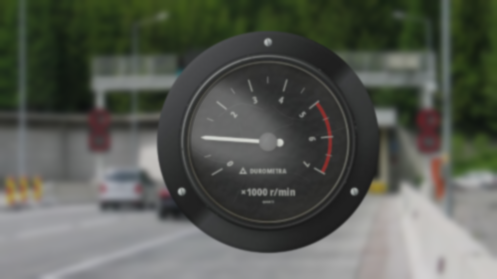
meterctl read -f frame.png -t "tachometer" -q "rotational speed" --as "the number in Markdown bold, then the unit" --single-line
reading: **1000** rpm
